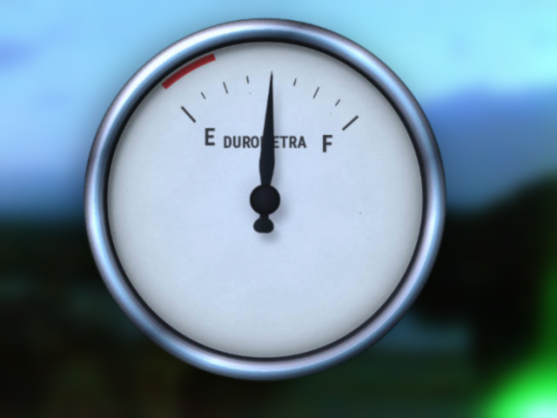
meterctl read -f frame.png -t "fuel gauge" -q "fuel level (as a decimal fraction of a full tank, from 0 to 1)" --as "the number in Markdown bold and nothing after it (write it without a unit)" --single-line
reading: **0.5**
